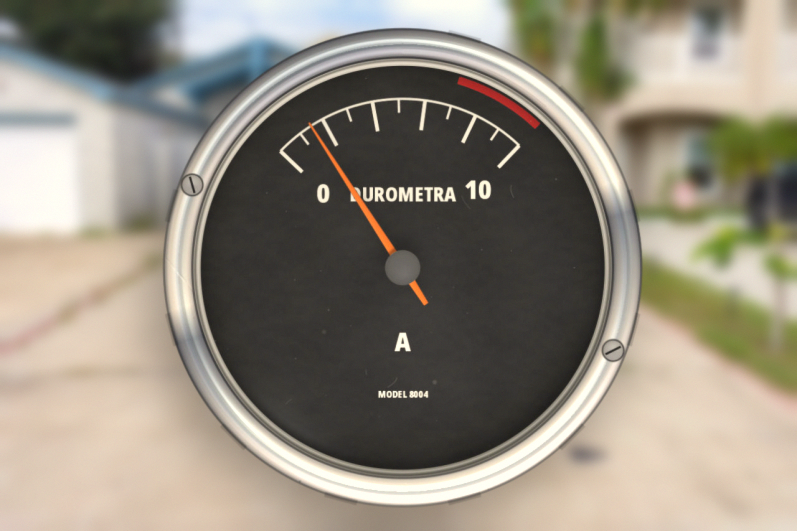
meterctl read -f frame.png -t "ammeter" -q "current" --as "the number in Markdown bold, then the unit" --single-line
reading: **1.5** A
